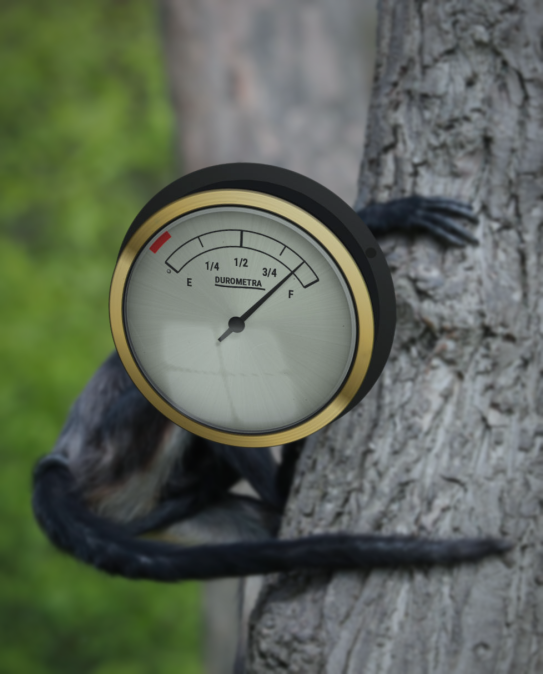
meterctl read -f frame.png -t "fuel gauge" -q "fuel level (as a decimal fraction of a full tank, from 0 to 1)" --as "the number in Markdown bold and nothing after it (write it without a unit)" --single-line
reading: **0.875**
